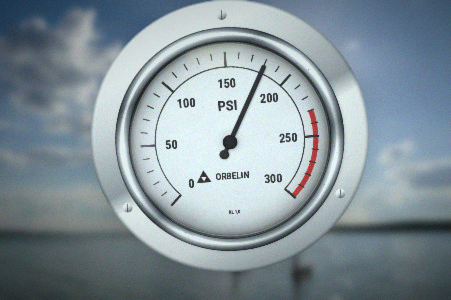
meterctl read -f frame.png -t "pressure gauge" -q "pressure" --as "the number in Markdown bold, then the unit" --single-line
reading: **180** psi
